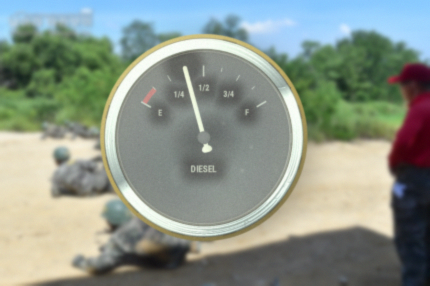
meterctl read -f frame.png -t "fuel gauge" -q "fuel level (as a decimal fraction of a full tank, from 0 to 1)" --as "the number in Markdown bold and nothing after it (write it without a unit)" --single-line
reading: **0.375**
